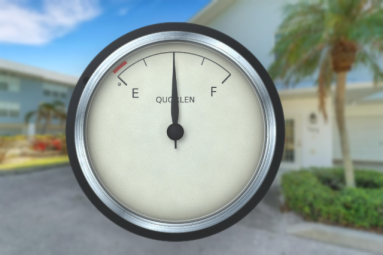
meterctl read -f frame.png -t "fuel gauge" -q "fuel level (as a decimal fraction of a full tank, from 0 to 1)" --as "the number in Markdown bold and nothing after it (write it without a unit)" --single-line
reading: **0.5**
